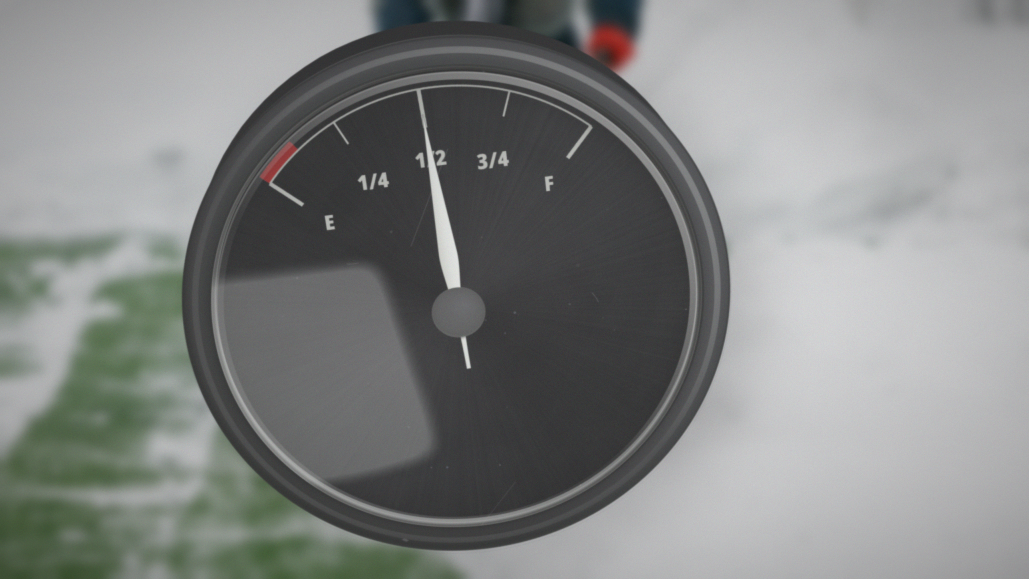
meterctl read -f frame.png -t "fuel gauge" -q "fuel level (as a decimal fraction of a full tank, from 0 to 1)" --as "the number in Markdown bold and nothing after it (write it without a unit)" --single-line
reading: **0.5**
